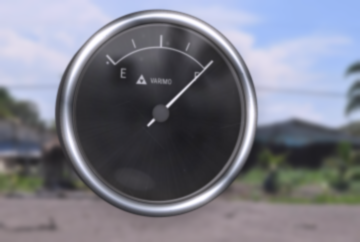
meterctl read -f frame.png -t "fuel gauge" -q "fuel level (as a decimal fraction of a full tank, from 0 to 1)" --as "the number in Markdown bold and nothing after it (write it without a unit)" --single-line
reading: **1**
